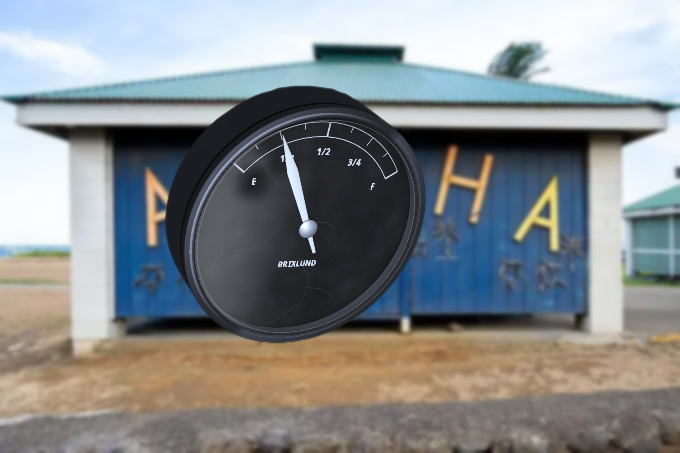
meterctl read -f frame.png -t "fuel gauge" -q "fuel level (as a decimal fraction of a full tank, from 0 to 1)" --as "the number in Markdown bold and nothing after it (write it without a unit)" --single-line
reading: **0.25**
